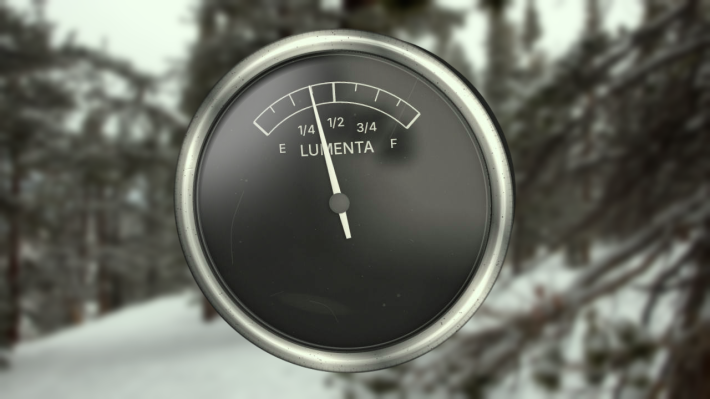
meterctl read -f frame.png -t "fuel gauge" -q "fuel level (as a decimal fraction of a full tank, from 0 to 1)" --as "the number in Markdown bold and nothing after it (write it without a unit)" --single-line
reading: **0.375**
